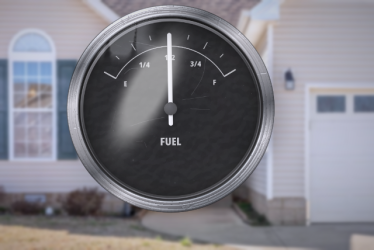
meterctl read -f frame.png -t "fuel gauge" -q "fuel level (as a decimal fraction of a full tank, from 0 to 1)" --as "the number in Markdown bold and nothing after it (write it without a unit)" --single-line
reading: **0.5**
